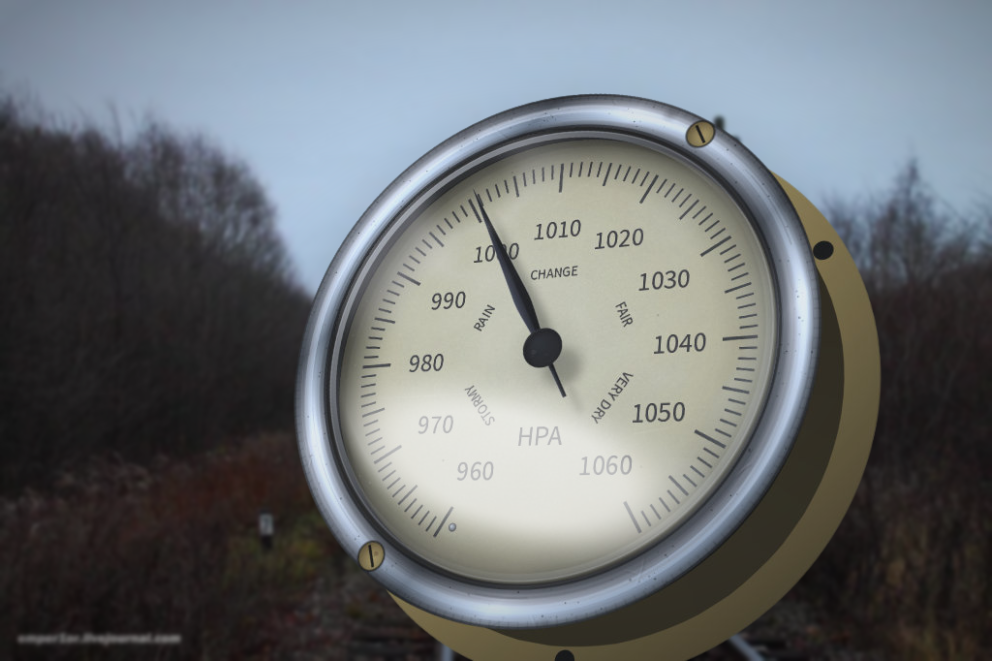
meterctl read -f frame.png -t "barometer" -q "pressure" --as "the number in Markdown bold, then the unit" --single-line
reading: **1001** hPa
